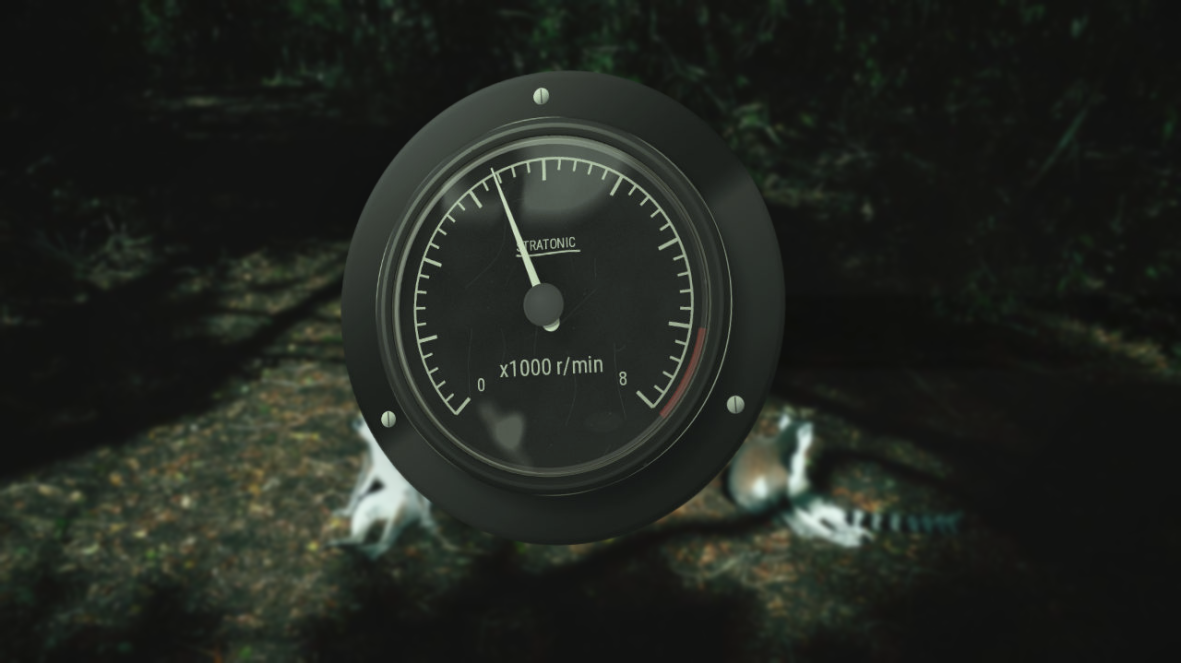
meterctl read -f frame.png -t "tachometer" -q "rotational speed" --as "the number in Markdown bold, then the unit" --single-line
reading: **3400** rpm
